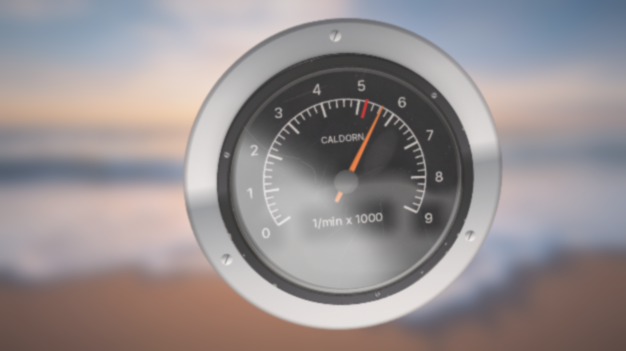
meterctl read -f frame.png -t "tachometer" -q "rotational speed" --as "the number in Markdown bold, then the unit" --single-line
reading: **5600** rpm
